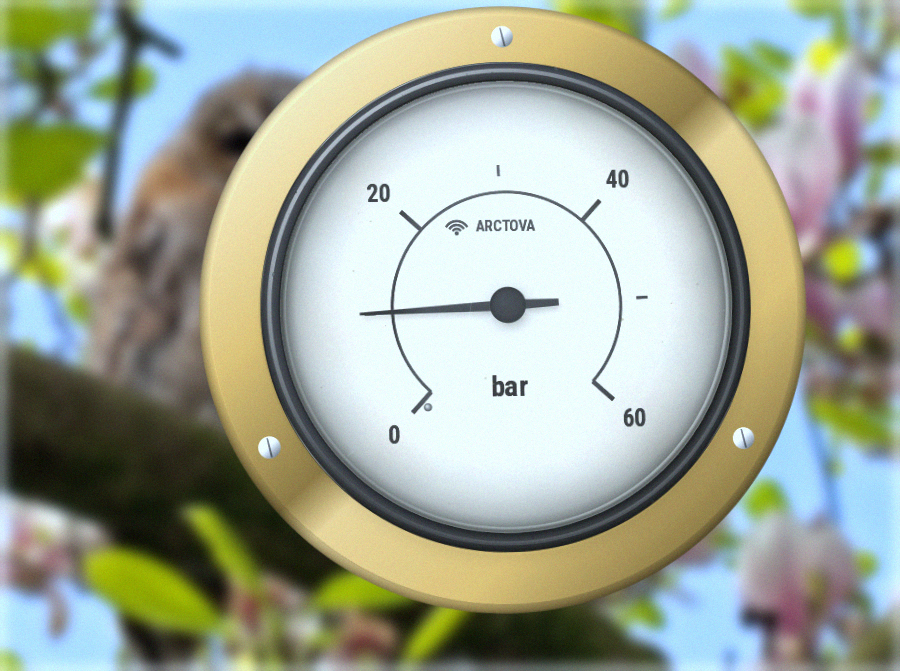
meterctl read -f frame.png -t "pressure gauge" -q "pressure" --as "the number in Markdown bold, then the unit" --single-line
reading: **10** bar
